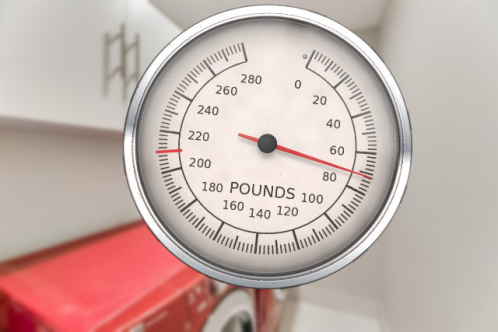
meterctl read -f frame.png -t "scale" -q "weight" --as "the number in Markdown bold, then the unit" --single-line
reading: **72** lb
